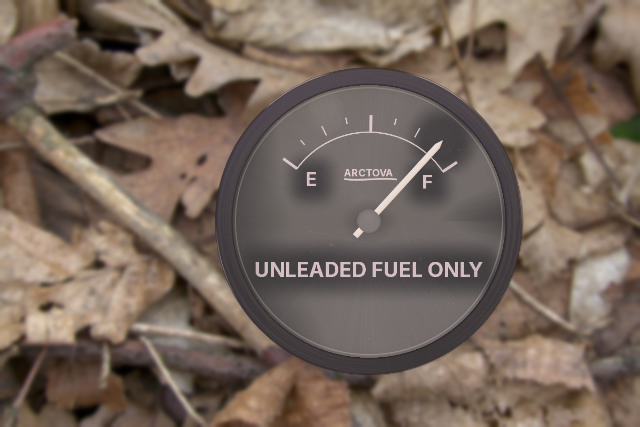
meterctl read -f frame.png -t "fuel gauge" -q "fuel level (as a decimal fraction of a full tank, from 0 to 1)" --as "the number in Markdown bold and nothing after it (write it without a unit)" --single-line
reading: **0.875**
